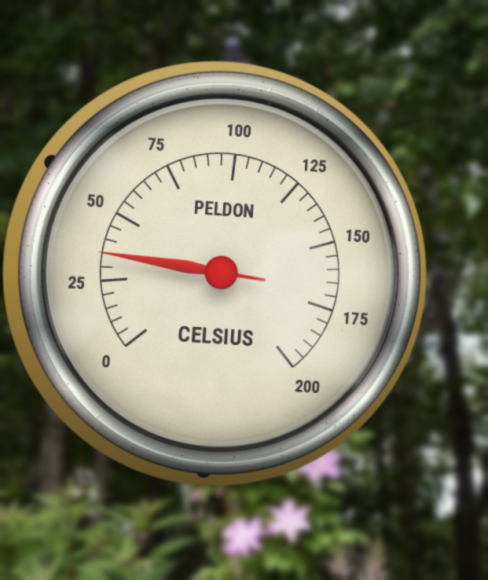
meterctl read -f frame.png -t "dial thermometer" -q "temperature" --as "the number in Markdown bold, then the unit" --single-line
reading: **35** °C
